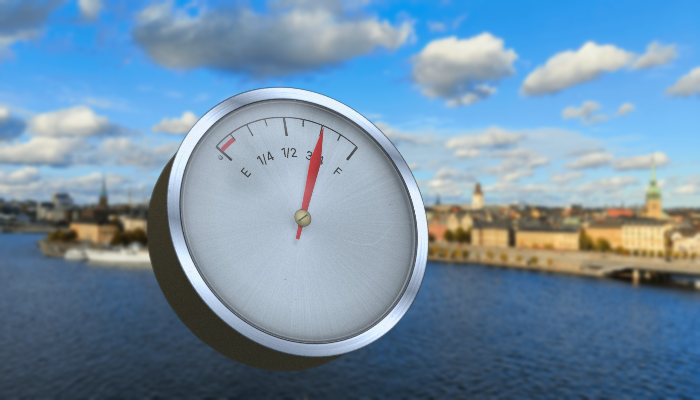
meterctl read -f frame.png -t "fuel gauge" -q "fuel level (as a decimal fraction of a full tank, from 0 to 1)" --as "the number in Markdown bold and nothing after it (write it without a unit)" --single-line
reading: **0.75**
